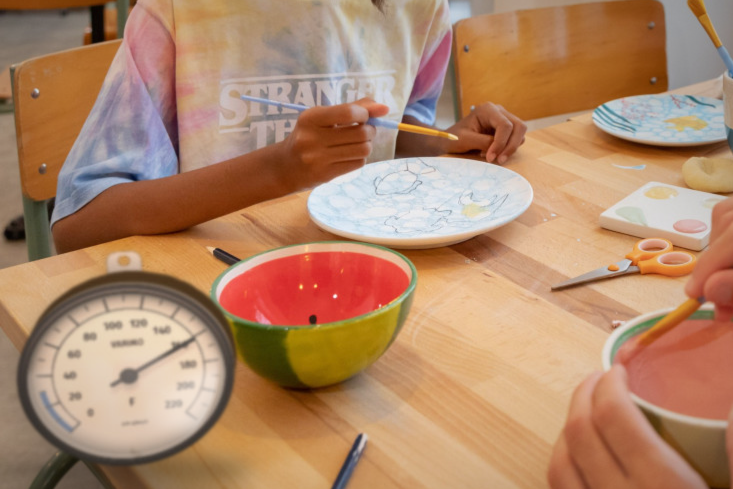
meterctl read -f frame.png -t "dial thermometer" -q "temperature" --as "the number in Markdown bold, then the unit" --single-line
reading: **160** °F
